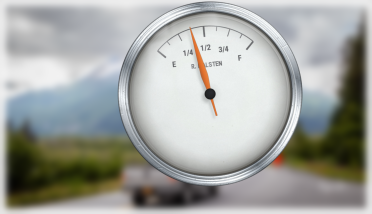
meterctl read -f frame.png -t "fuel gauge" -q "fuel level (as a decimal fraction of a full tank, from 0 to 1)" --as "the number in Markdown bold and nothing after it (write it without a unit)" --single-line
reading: **0.375**
